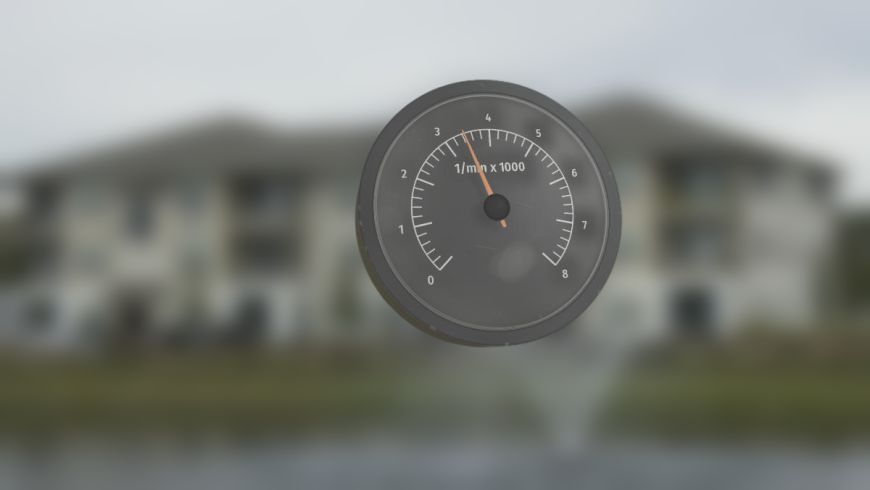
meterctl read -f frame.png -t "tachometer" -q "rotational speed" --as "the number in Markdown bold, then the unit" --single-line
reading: **3400** rpm
